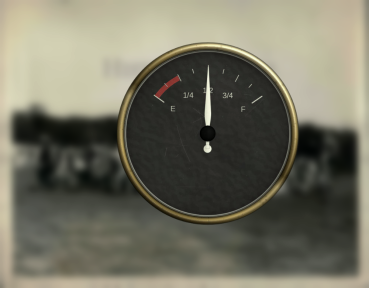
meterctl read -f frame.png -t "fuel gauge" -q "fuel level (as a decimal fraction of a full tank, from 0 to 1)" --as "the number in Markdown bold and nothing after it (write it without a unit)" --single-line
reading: **0.5**
